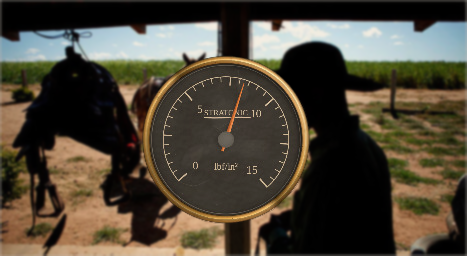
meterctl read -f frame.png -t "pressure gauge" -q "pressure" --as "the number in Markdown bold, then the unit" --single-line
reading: **8.25** psi
